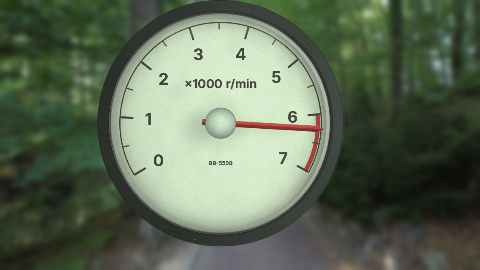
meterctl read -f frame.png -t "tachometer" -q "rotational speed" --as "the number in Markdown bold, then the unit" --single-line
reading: **6250** rpm
